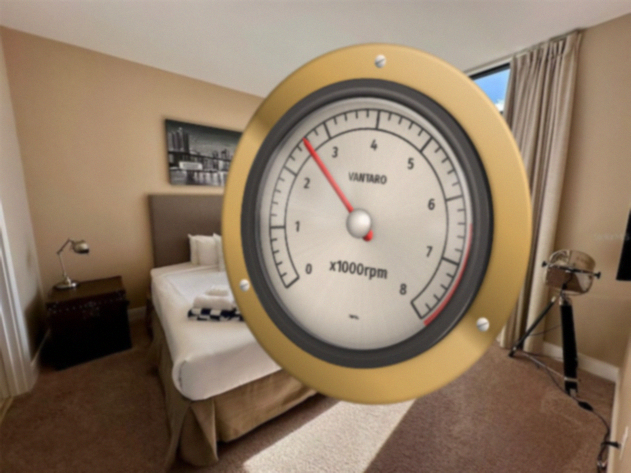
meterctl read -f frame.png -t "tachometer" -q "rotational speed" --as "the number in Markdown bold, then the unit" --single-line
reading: **2600** rpm
